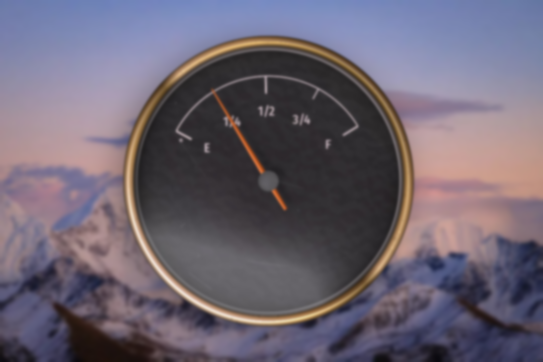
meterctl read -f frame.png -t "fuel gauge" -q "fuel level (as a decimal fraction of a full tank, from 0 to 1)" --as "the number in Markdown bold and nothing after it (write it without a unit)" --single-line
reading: **0.25**
